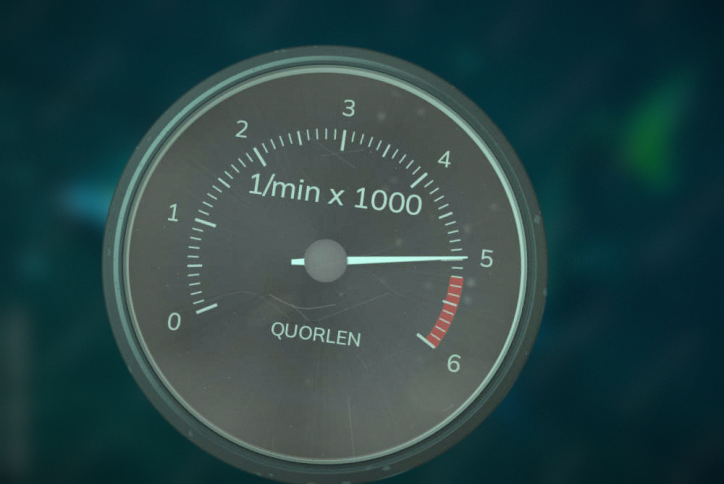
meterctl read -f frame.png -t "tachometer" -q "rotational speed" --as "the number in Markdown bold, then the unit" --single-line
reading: **5000** rpm
